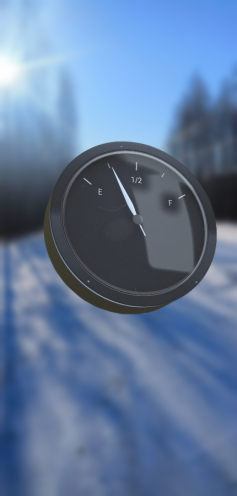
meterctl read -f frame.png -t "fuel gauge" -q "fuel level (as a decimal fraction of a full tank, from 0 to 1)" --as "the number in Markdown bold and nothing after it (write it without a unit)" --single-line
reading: **0.25**
